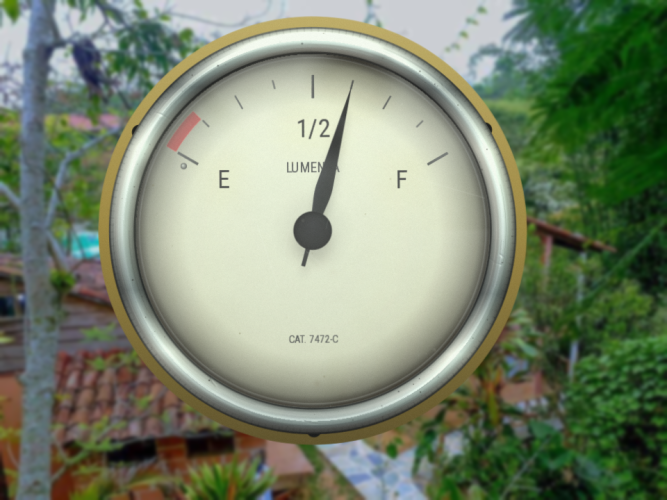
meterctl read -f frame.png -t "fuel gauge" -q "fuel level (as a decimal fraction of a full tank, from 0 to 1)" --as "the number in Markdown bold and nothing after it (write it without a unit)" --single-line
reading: **0.625**
